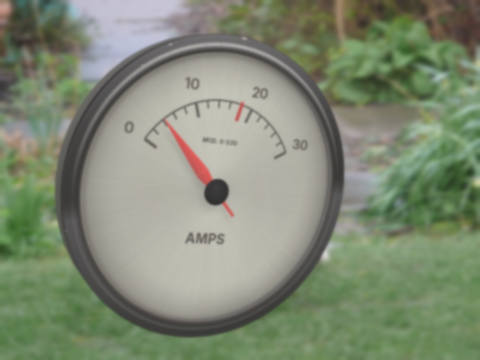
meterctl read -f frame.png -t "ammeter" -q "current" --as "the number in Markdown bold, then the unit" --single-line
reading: **4** A
